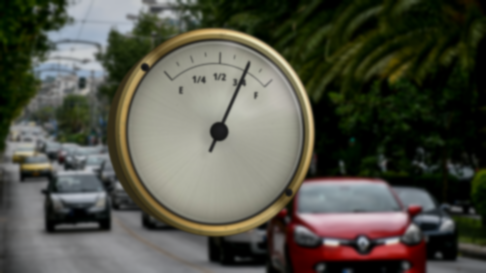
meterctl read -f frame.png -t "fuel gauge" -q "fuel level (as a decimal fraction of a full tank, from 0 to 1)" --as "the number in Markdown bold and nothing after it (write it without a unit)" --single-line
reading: **0.75**
